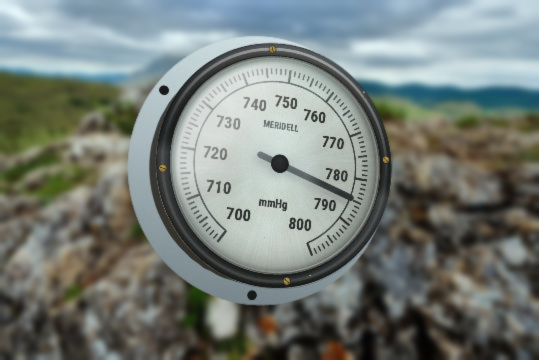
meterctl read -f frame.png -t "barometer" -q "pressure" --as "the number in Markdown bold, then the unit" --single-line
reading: **785** mmHg
